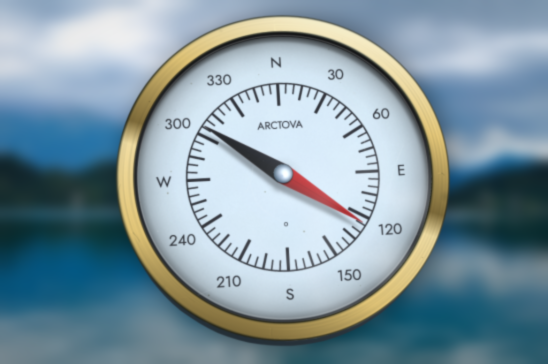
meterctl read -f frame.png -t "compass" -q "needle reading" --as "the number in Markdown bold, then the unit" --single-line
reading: **125** °
